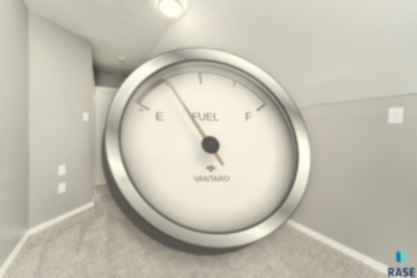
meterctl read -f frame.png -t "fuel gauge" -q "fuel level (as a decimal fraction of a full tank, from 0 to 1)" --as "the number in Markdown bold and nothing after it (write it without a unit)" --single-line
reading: **0.25**
